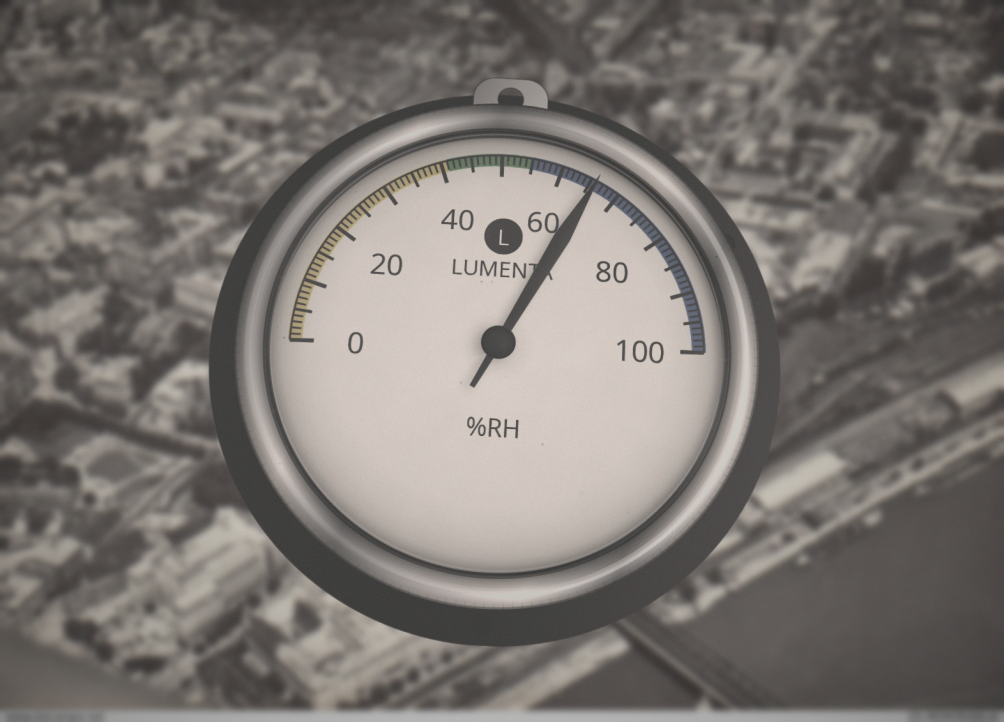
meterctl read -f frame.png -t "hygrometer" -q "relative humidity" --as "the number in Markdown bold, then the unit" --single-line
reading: **66** %
